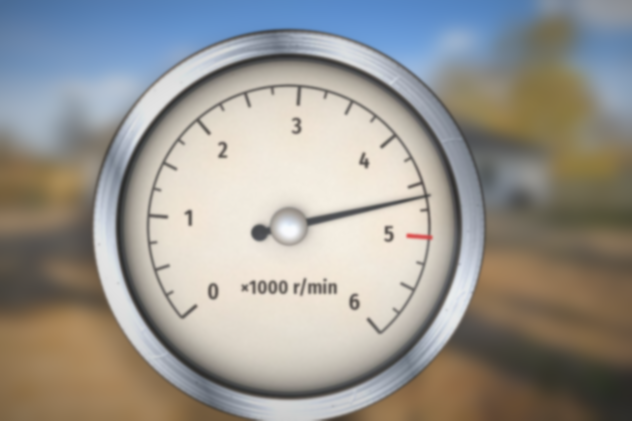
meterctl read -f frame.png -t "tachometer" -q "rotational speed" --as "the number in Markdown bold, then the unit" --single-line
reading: **4625** rpm
